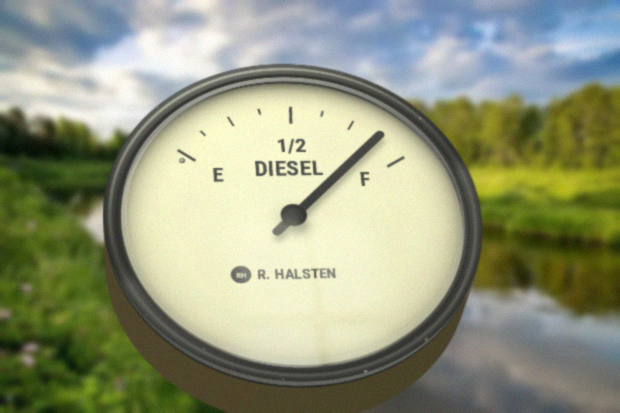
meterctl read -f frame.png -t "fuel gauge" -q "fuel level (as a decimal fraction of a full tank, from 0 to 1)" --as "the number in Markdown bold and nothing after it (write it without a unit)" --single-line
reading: **0.875**
